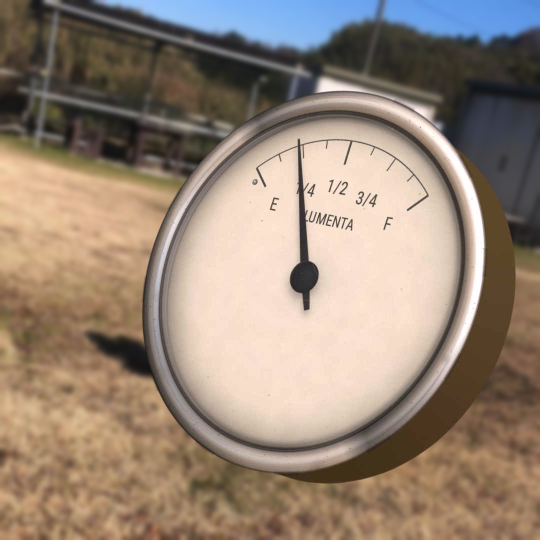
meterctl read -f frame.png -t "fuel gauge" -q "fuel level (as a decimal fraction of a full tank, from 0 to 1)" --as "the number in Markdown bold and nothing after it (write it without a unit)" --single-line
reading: **0.25**
